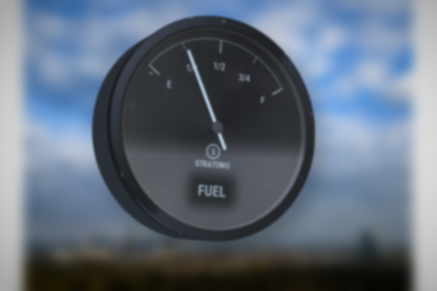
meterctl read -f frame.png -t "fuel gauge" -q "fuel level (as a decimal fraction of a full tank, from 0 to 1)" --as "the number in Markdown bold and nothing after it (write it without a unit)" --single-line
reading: **0.25**
